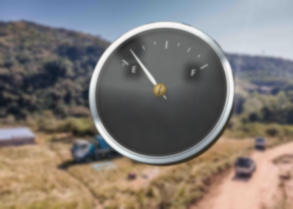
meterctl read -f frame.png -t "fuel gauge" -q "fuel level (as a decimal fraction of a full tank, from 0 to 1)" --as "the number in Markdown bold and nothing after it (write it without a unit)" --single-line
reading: **0.125**
